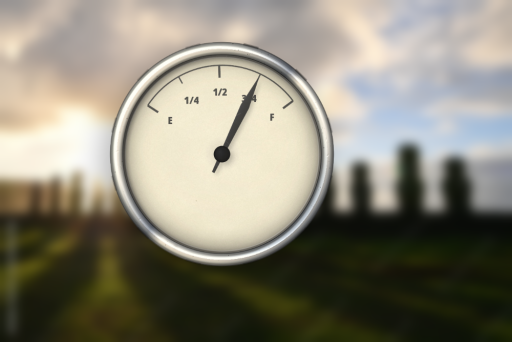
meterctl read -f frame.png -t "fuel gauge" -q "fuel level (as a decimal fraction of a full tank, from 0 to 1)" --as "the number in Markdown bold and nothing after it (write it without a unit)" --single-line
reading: **0.75**
